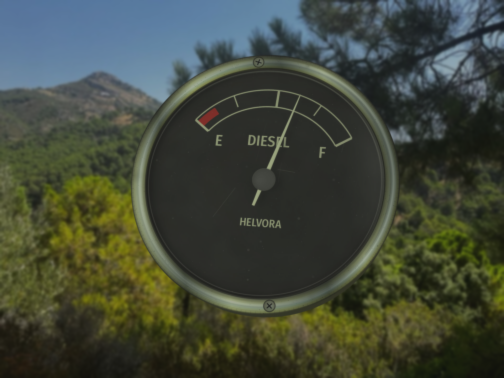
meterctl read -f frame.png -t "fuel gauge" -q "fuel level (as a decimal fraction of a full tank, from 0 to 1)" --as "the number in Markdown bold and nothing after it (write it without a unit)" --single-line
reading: **0.625**
